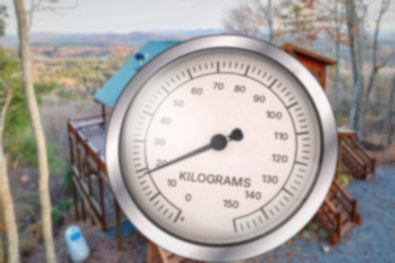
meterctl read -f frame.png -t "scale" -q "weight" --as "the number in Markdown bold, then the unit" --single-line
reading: **18** kg
